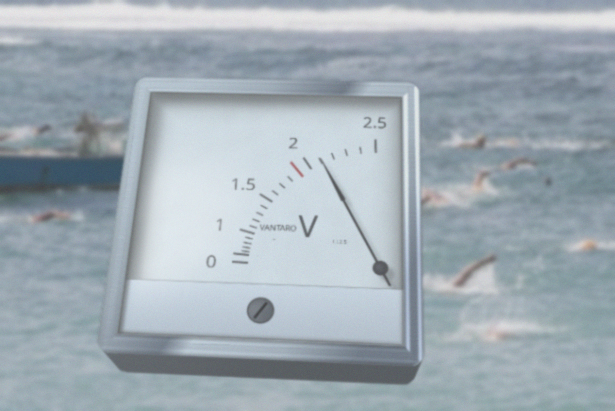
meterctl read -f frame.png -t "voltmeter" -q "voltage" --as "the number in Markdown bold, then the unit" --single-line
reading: **2.1** V
